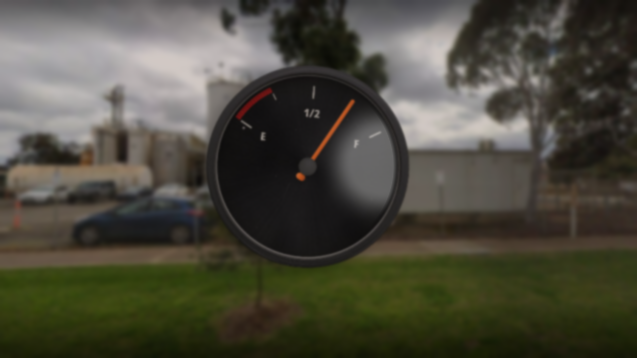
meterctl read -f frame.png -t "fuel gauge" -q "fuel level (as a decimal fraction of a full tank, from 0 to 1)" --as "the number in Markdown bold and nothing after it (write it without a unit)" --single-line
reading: **0.75**
